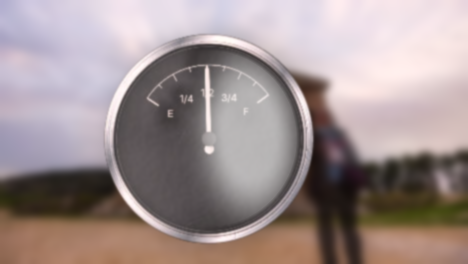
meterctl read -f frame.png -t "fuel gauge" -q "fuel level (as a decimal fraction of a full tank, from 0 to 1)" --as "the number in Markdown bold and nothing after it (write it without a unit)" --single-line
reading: **0.5**
